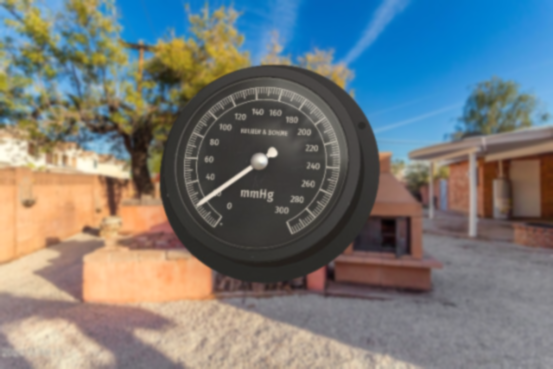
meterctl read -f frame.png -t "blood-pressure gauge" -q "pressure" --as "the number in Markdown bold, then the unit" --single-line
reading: **20** mmHg
